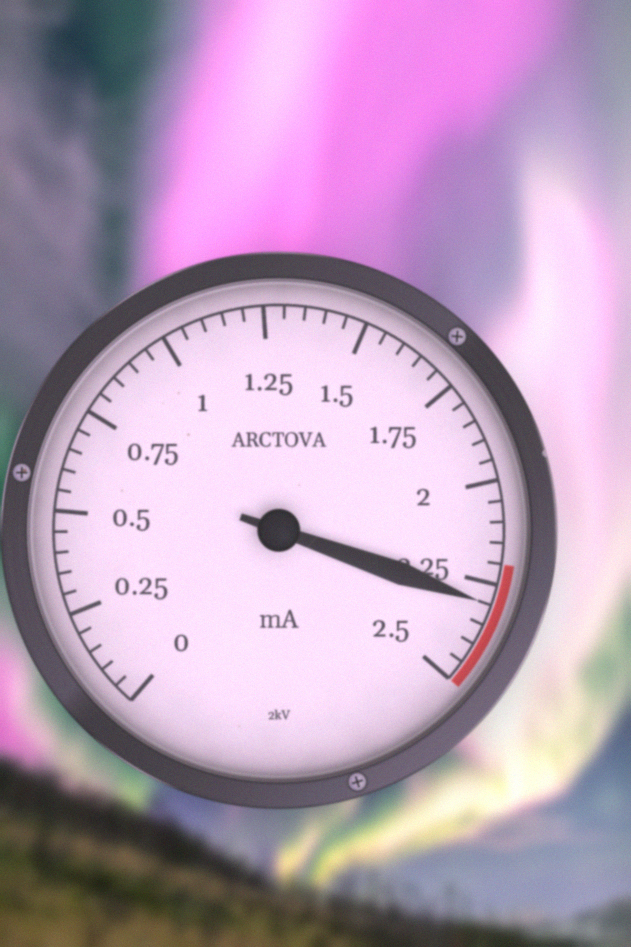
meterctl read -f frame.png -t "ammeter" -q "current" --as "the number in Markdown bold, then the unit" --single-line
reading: **2.3** mA
